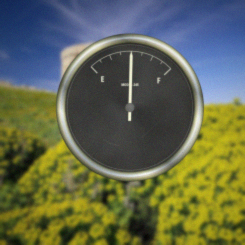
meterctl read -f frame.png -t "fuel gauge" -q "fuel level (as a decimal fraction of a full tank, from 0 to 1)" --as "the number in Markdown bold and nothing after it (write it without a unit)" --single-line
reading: **0.5**
